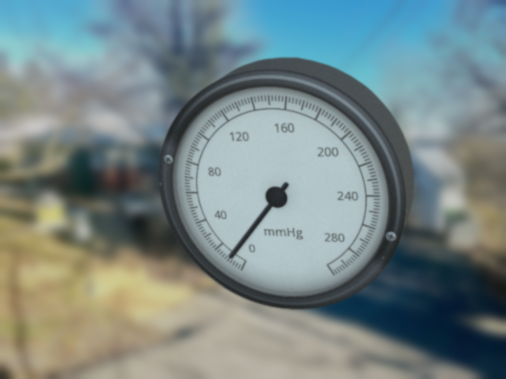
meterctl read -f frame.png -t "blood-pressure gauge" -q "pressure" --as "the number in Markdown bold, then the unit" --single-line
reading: **10** mmHg
